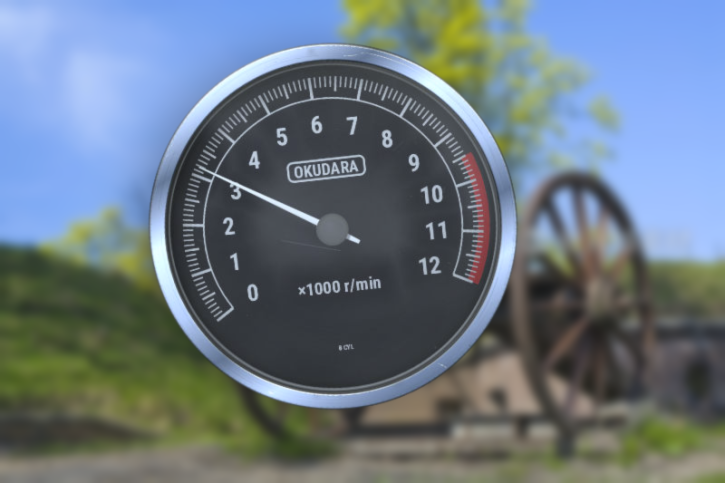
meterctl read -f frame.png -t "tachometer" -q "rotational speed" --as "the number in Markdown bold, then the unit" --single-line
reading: **3200** rpm
